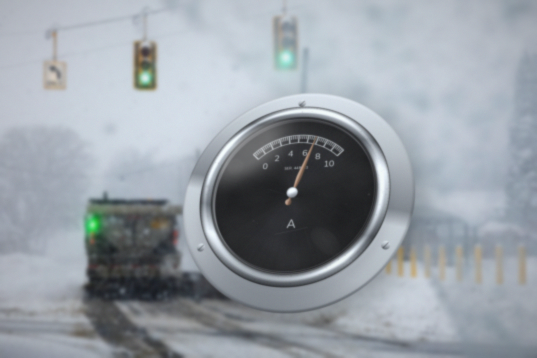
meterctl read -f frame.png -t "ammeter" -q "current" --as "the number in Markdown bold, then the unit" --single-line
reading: **7** A
